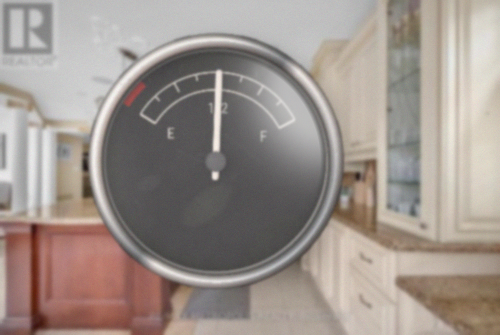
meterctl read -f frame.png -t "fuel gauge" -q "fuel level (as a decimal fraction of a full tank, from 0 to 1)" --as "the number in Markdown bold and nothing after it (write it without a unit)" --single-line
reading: **0.5**
